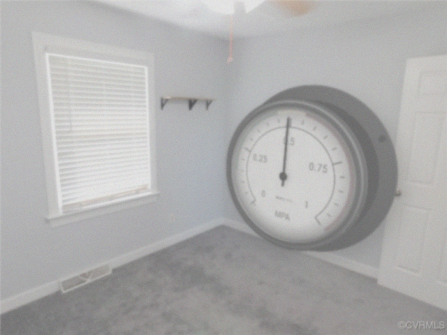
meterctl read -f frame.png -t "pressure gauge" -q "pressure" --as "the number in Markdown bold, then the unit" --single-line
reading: **0.5** MPa
